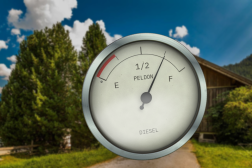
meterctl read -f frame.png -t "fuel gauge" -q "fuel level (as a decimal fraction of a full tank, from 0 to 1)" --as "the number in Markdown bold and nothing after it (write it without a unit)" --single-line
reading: **0.75**
